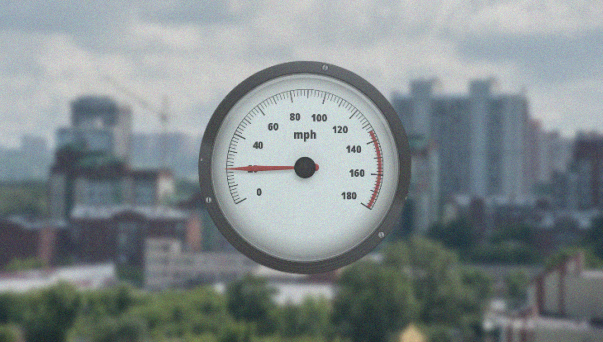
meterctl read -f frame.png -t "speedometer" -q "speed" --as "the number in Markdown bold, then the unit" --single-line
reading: **20** mph
